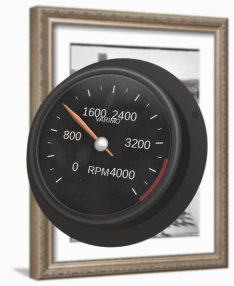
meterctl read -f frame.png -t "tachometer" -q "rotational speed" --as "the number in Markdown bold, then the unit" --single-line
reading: **1200** rpm
